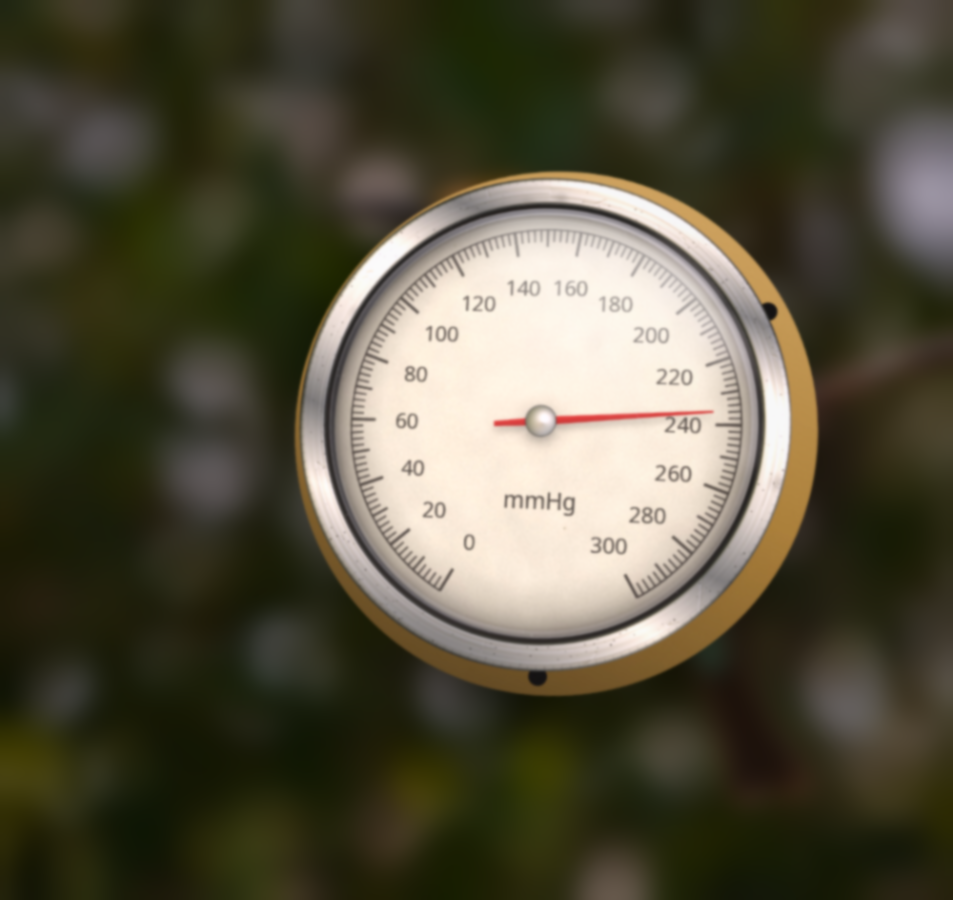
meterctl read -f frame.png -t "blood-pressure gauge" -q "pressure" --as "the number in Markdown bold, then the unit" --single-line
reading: **236** mmHg
